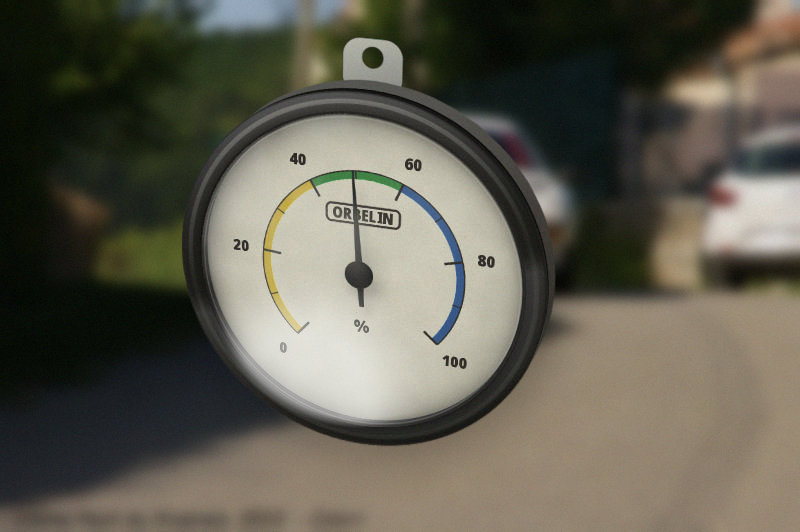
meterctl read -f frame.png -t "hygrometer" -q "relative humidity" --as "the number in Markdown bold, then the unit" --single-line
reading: **50** %
